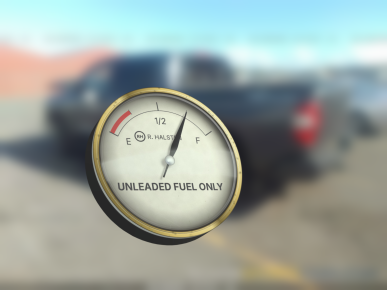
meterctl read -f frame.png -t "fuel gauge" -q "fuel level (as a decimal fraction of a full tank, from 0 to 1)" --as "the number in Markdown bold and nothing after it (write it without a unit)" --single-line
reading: **0.75**
